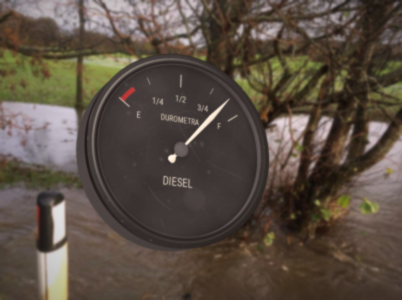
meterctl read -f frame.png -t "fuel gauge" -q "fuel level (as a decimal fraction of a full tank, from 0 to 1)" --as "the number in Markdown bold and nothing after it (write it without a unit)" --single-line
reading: **0.875**
